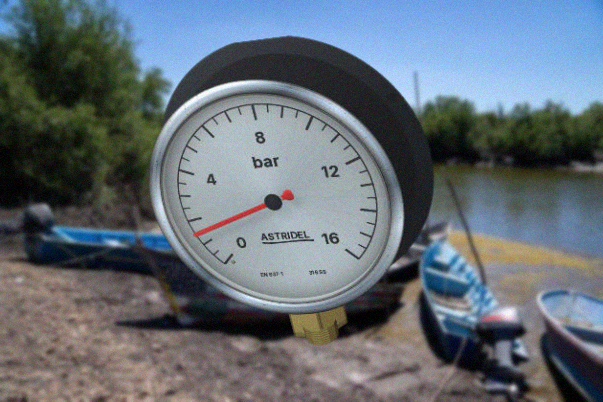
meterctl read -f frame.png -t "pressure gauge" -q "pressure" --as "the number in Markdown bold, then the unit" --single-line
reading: **1.5** bar
